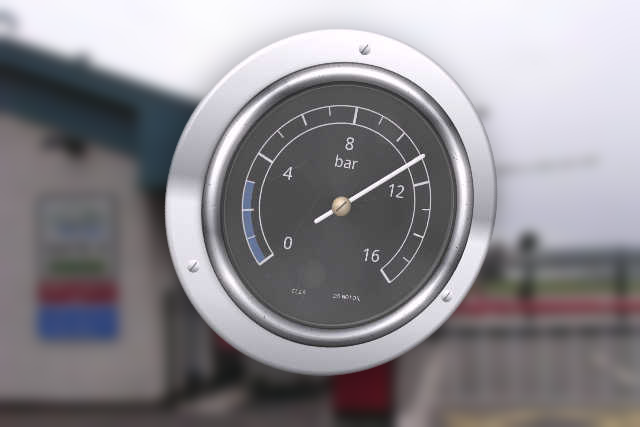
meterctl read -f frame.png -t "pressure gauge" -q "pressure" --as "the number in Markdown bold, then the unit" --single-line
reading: **11** bar
